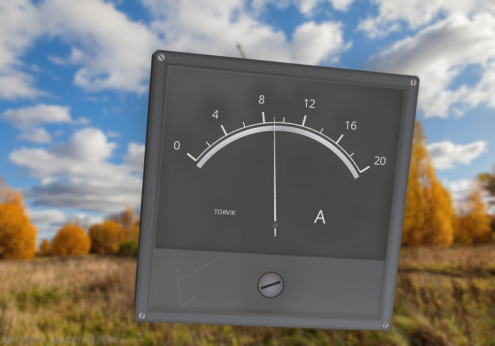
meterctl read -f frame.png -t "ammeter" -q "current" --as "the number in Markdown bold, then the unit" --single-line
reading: **9** A
